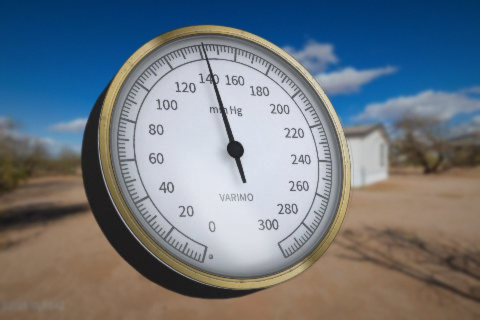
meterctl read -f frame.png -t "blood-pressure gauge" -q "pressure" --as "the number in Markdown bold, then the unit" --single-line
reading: **140** mmHg
